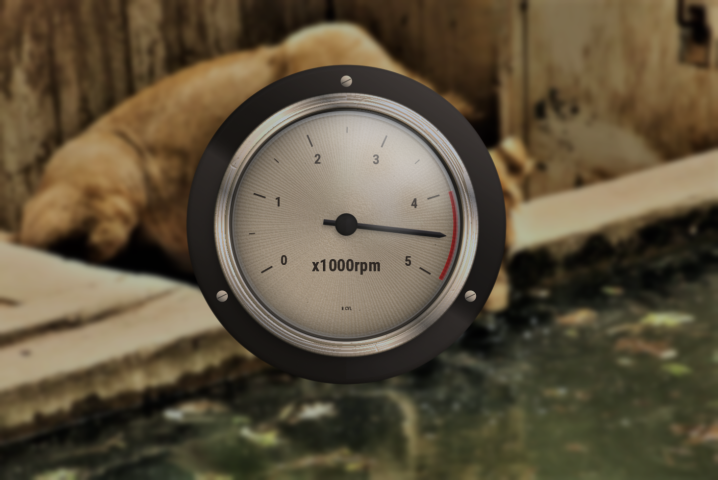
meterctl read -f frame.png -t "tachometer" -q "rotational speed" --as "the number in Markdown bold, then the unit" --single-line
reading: **4500** rpm
